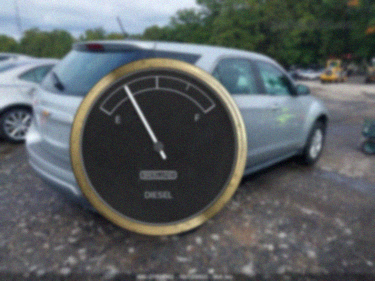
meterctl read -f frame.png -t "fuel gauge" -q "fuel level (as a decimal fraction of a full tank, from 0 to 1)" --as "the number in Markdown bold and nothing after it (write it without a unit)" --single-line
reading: **0.25**
